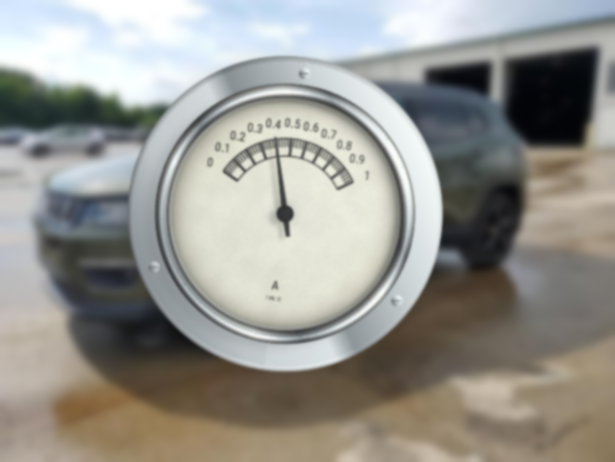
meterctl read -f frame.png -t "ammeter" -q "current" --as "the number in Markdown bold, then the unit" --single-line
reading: **0.4** A
